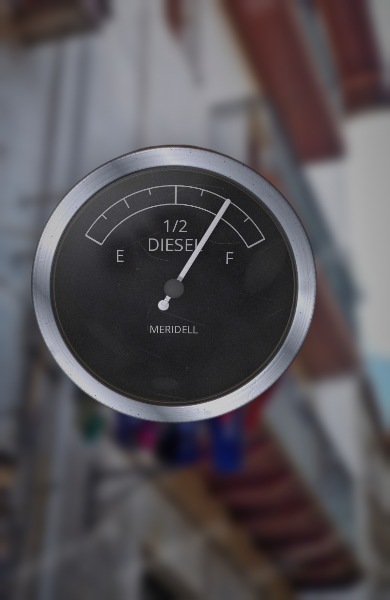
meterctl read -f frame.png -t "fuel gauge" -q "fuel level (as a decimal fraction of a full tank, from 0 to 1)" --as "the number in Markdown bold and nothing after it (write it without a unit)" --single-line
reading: **0.75**
